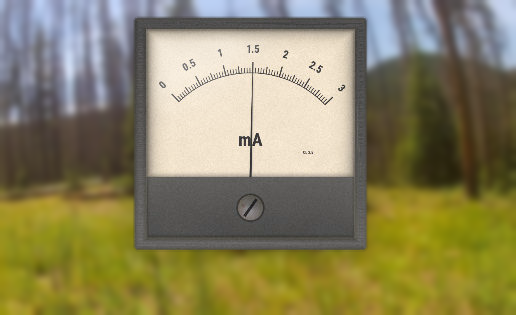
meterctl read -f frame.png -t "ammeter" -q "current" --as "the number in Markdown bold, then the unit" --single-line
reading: **1.5** mA
